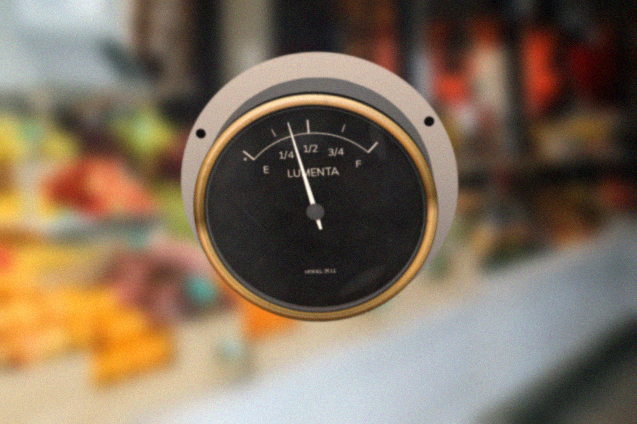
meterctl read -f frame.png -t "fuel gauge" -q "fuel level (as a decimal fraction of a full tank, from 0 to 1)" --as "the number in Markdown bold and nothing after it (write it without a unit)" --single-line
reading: **0.375**
